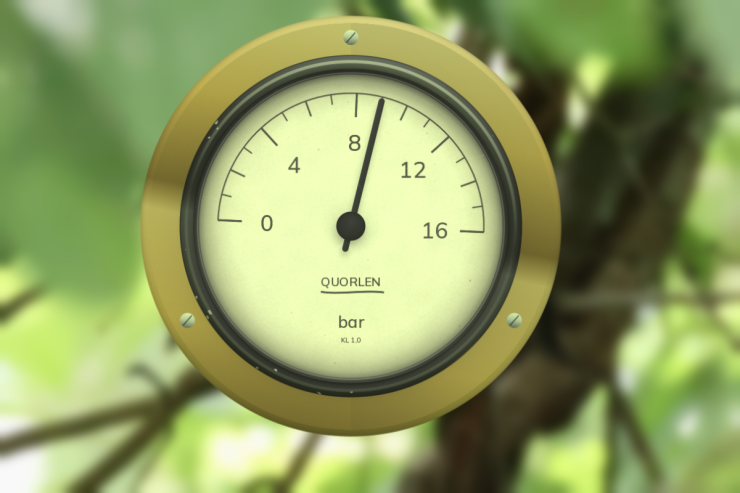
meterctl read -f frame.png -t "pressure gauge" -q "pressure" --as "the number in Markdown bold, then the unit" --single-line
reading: **9** bar
